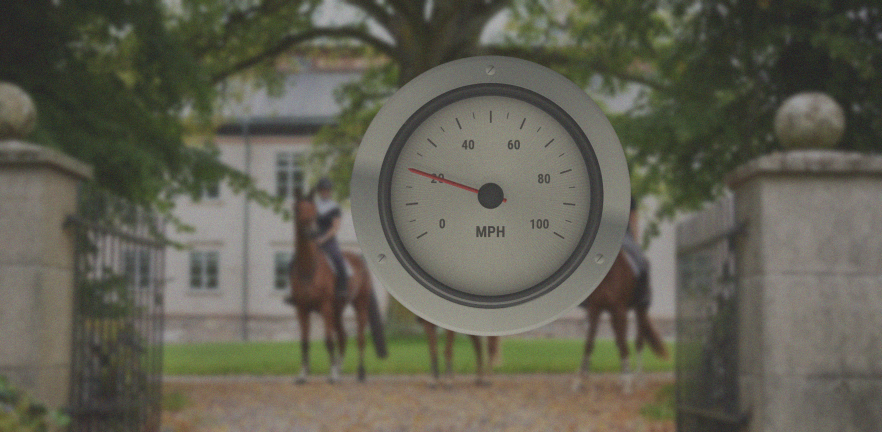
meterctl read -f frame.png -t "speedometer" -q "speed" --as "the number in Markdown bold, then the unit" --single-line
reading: **20** mph
